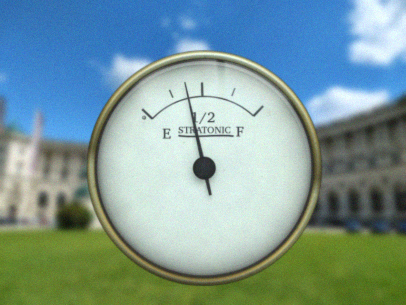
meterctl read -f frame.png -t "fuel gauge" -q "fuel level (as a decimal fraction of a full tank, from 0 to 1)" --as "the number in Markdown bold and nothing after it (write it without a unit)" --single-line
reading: **0.375**
